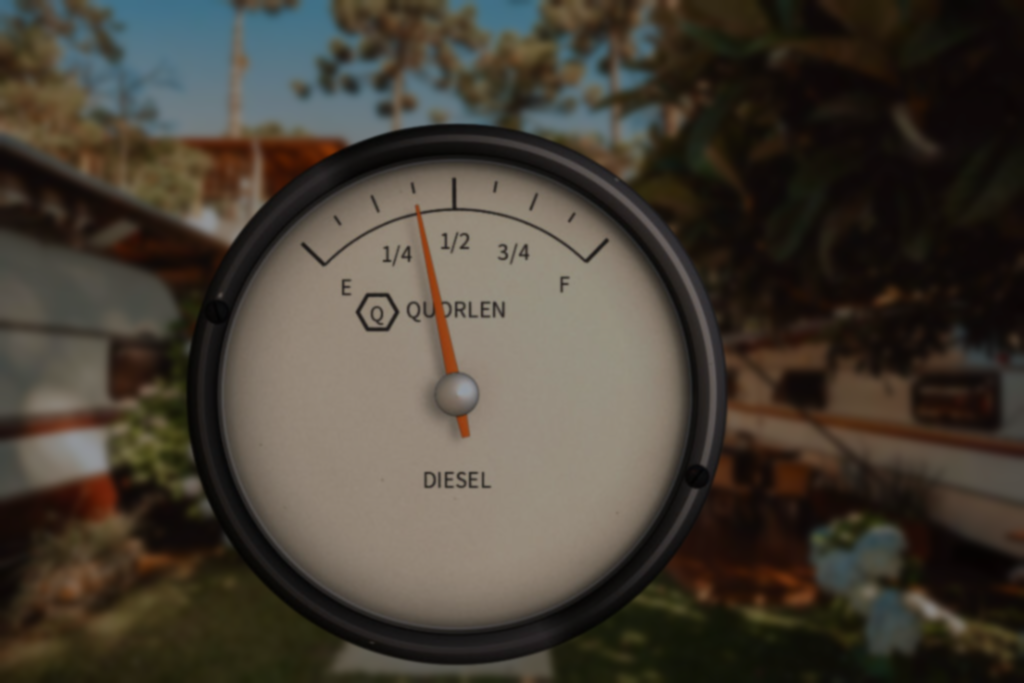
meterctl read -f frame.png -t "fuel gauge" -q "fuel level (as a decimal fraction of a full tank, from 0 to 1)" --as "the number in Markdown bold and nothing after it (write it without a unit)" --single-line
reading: **0.375**
